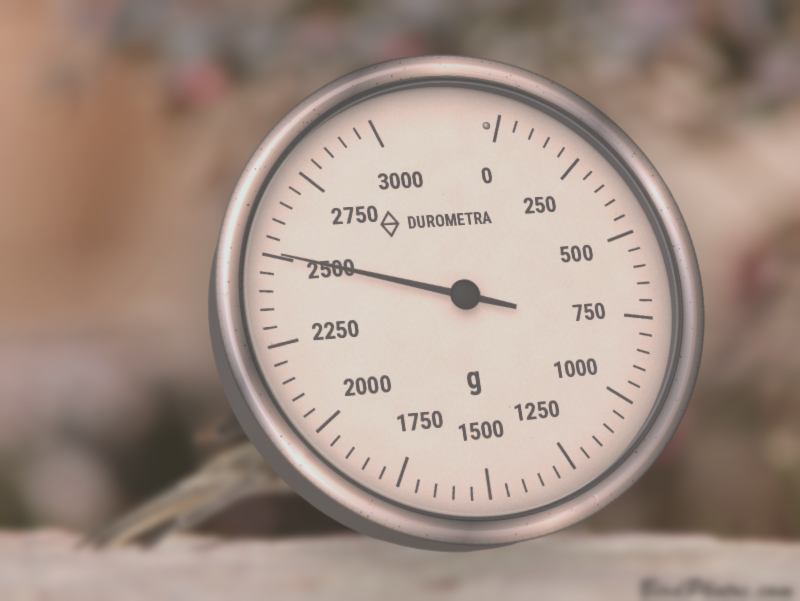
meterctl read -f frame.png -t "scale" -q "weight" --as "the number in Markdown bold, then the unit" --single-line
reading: **2500** g
